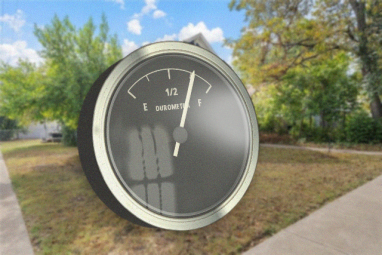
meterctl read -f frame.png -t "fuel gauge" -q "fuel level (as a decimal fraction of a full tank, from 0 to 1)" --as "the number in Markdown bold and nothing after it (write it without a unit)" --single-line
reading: **0.75**
